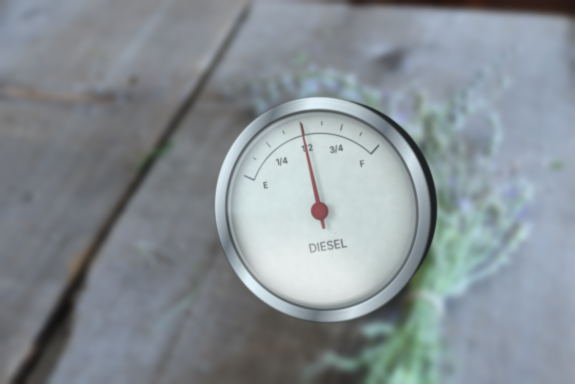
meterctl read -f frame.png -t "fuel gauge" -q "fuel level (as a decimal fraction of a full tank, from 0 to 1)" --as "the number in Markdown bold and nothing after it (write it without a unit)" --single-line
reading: **0.5**
